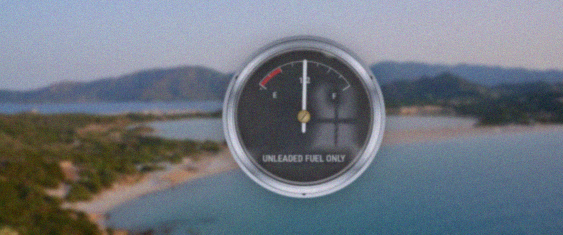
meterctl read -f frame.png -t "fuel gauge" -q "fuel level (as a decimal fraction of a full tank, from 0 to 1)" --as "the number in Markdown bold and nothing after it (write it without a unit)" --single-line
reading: **0.5**
